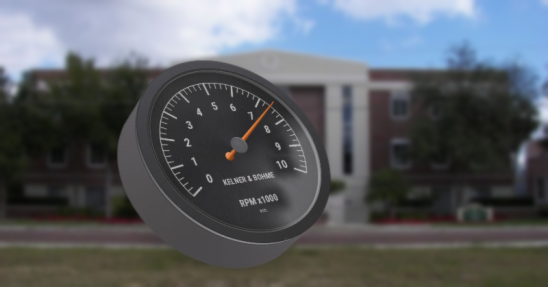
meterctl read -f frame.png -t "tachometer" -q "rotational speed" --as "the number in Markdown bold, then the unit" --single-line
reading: **7400** rpm
